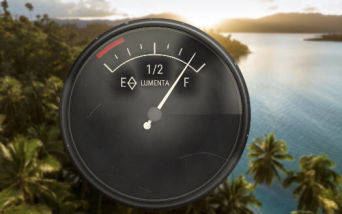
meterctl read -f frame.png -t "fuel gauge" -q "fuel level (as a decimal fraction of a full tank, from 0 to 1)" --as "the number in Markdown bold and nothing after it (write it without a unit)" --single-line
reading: **0.875**
